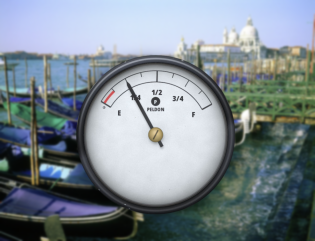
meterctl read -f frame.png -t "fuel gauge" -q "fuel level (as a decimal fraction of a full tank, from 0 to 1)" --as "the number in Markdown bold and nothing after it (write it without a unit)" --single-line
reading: **0.25**
